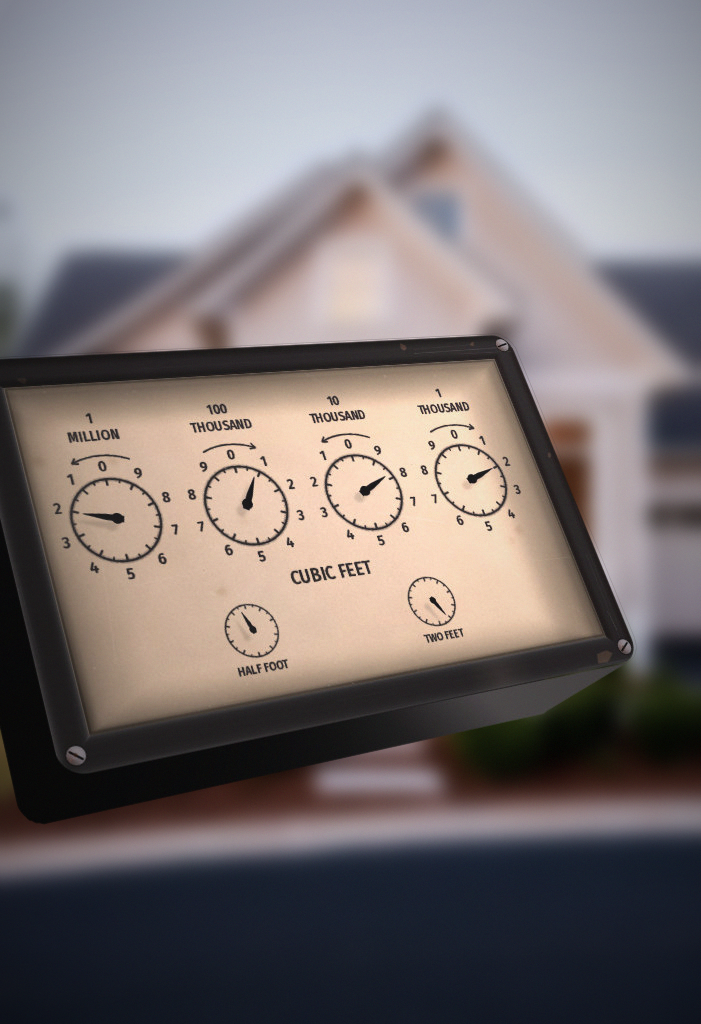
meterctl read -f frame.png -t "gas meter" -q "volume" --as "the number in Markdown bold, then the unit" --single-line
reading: **208200** ft³
